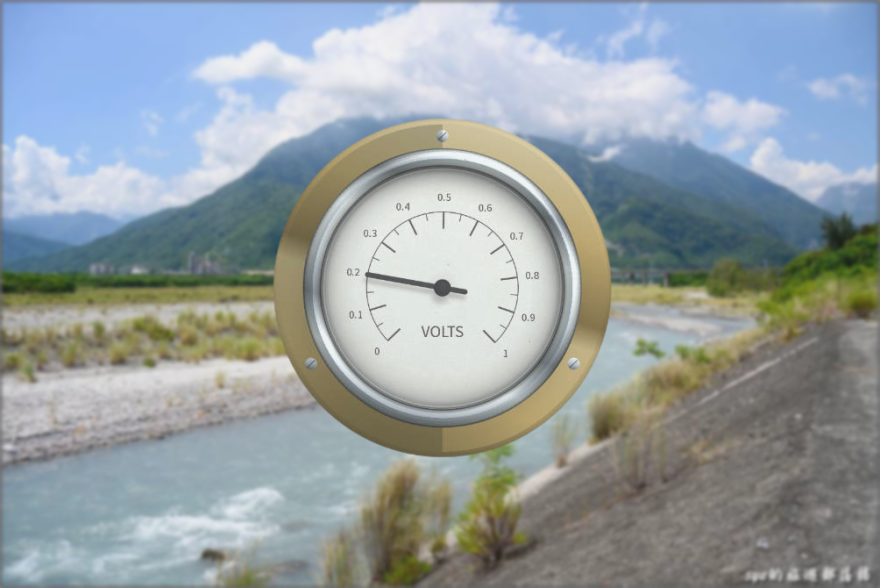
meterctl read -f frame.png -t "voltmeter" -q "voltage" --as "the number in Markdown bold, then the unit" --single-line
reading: **0.2** V
